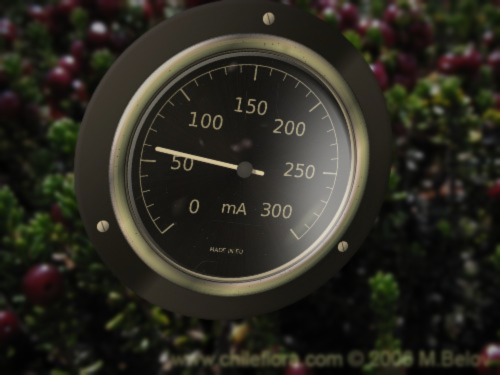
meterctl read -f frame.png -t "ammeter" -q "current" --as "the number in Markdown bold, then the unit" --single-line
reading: **60** mA
